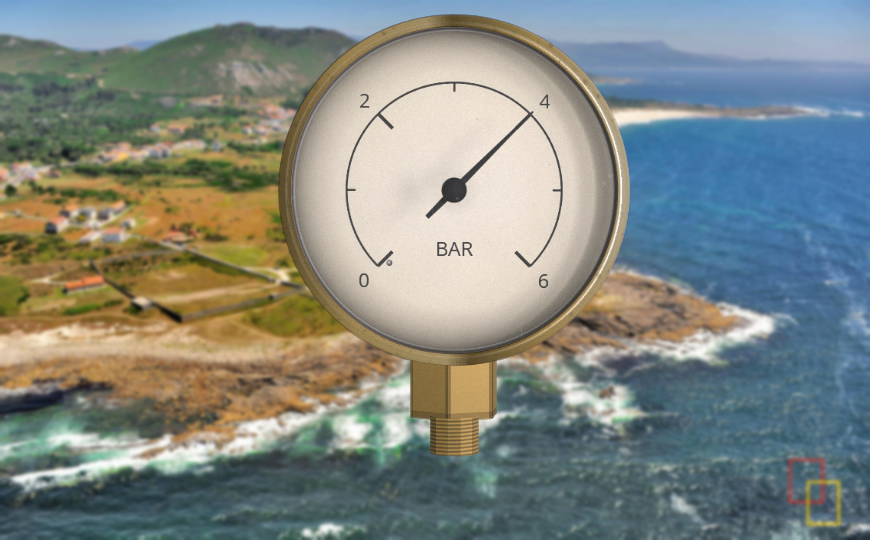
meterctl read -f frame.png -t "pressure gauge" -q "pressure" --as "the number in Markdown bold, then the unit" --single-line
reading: **4** bar
